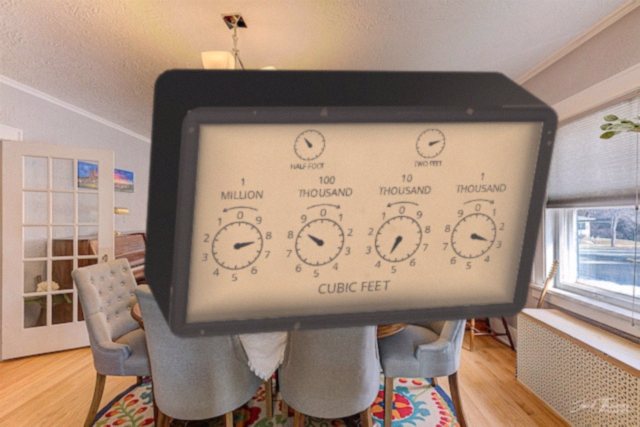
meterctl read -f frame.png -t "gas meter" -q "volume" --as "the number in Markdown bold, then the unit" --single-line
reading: **784300** ft³
